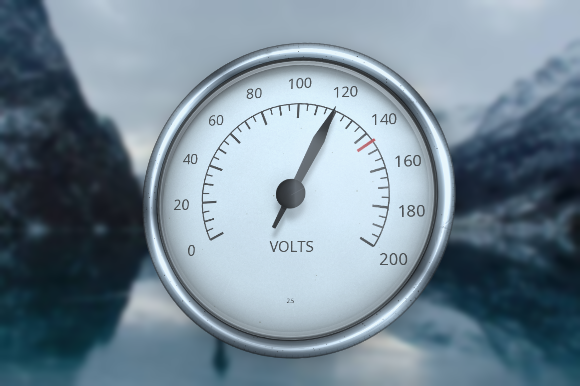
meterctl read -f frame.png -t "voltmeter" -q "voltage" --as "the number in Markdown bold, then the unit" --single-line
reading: **120** V
